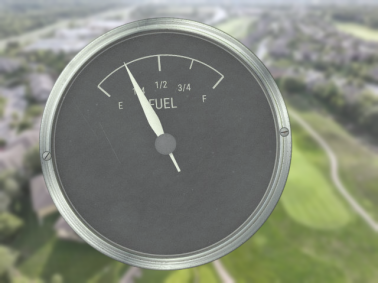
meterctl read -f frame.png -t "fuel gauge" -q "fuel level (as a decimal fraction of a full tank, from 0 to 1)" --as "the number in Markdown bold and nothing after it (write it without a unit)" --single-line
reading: **0.25**
